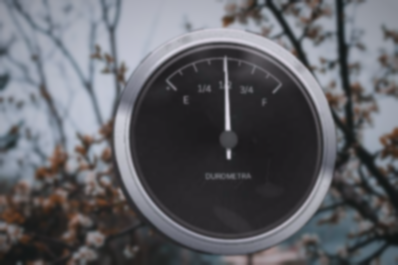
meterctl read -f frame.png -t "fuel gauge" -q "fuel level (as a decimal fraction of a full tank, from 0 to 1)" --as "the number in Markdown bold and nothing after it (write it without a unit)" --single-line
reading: **0.5**
